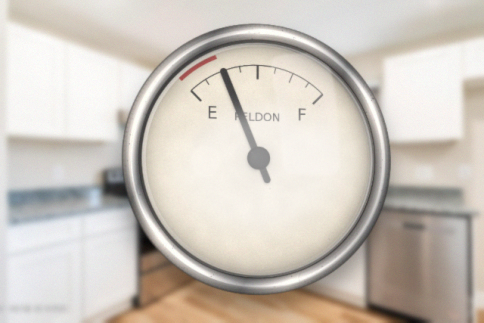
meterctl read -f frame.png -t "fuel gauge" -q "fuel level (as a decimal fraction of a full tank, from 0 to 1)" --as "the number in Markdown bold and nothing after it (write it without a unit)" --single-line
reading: **0.25**
